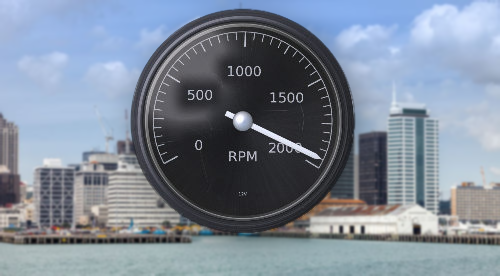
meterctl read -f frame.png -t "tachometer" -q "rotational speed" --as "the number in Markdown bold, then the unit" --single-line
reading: **1950** rpm
